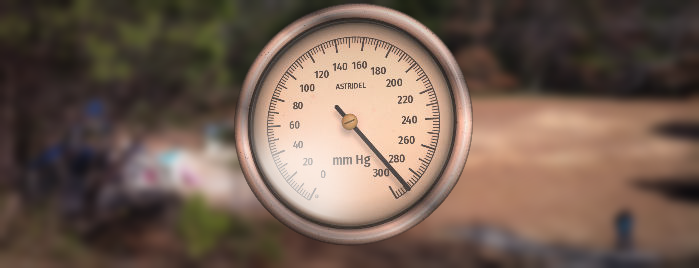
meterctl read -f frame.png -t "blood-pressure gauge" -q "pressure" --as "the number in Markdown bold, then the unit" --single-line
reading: **290** mmHg
